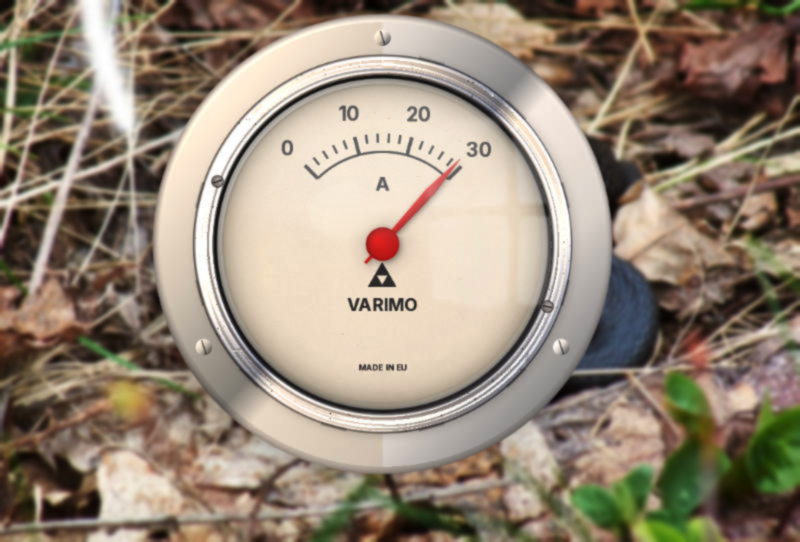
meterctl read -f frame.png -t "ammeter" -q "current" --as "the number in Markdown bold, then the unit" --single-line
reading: **29** A
